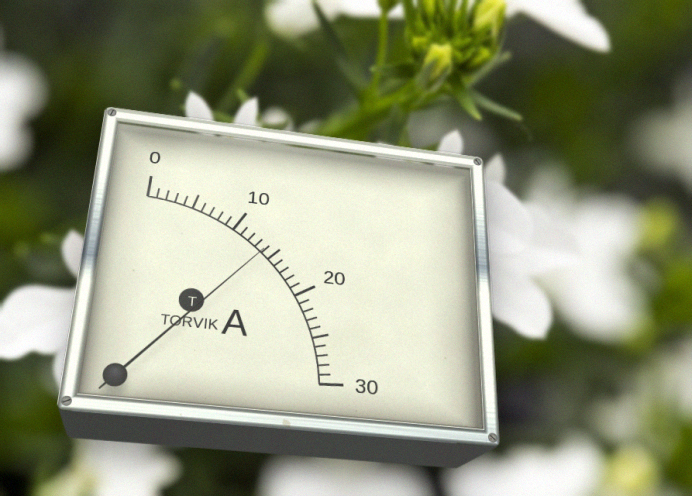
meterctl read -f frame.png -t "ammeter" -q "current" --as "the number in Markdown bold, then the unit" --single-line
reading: **14** A
